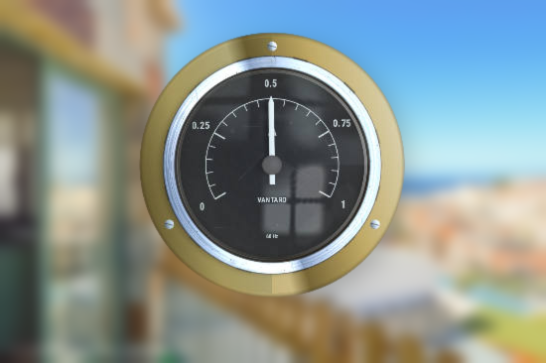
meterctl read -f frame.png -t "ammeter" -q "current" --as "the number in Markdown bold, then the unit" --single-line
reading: **0.5** A
